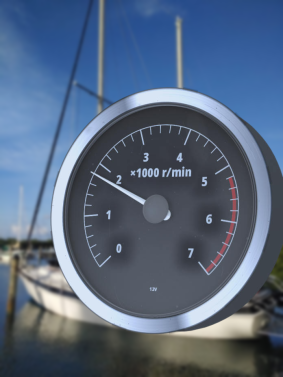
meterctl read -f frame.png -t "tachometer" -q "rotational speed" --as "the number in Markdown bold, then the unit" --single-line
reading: **1800** rpm
